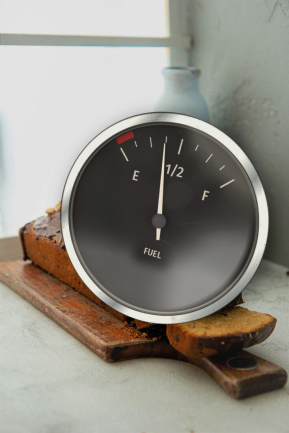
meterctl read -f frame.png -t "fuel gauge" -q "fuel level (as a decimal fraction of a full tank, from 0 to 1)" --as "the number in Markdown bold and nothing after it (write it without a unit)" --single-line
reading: **0.375**
